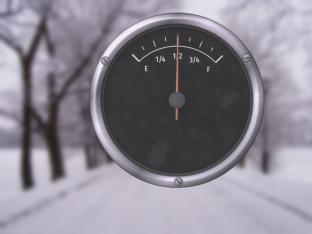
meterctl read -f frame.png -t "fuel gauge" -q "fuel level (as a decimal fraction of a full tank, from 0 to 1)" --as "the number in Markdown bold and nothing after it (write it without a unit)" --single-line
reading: **0.5**
